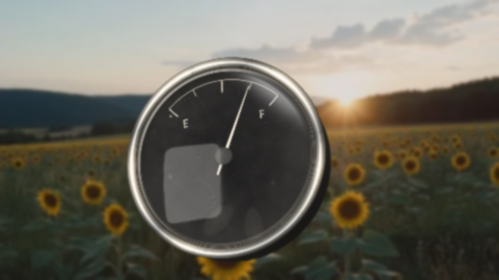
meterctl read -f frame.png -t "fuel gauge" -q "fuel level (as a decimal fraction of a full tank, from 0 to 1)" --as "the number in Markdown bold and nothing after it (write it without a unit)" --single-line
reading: **0.75**
